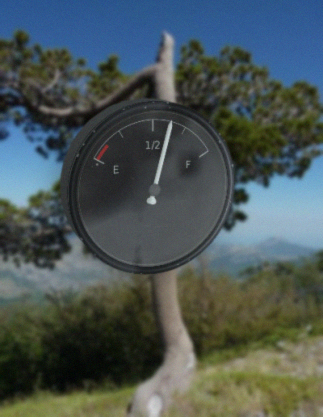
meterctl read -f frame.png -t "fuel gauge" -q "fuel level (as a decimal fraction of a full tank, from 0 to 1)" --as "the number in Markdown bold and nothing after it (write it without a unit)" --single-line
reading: **0.625**
